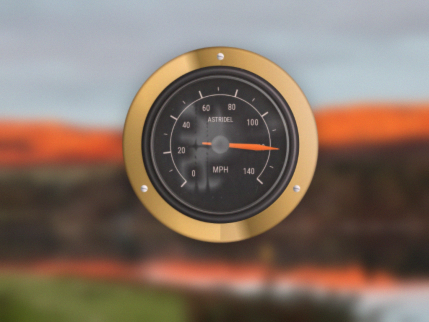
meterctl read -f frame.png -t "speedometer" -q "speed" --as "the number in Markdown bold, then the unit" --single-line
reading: **120** mph
